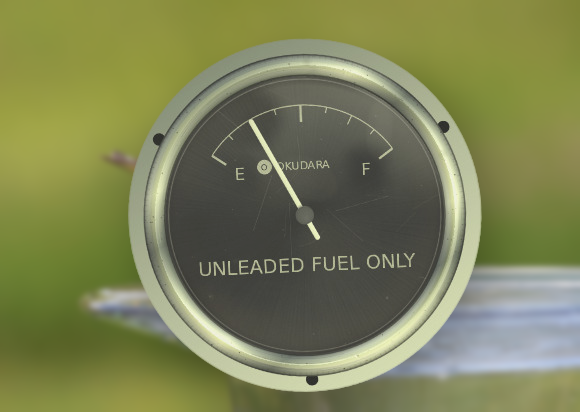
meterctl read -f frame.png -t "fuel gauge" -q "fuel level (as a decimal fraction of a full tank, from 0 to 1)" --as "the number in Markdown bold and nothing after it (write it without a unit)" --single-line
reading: **0.25**
